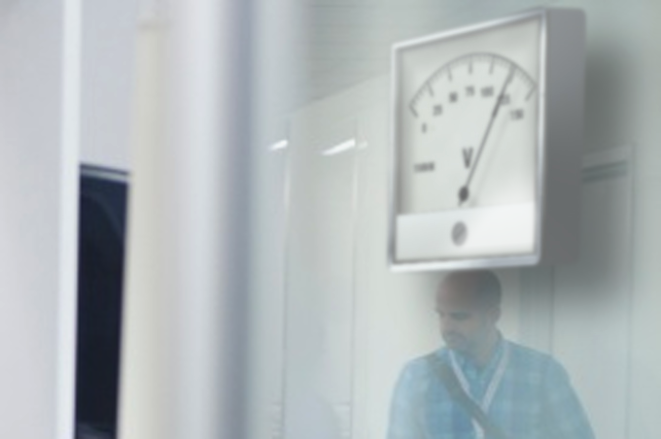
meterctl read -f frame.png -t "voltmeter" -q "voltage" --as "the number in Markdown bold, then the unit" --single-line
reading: **125** V
